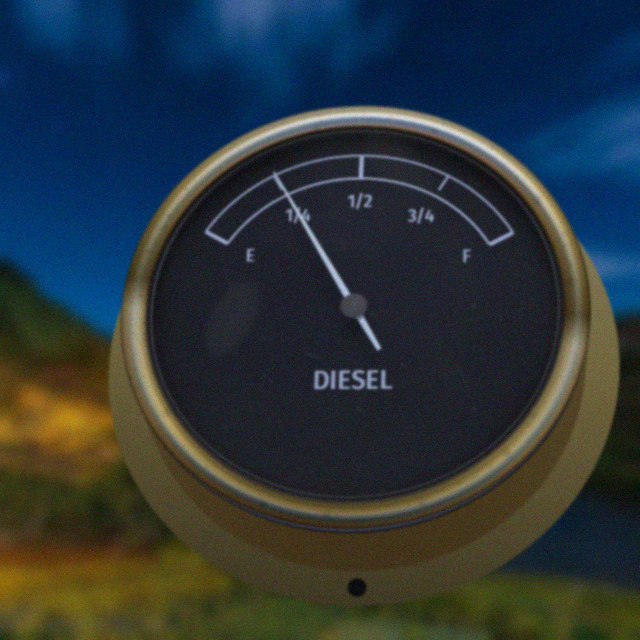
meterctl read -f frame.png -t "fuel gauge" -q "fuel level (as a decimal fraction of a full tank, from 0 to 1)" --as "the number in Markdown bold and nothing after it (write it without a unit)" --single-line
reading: **0.25**
